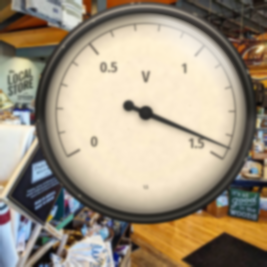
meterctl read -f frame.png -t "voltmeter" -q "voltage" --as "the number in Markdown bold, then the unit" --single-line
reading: **1.45** V
